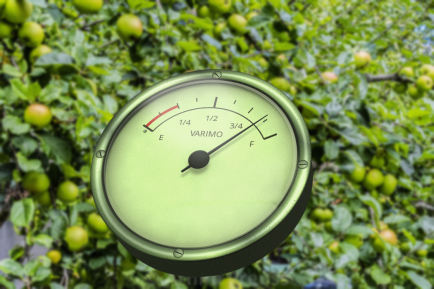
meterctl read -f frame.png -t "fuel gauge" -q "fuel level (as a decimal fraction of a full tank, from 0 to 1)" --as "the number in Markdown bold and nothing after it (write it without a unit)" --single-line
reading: **0.875**
